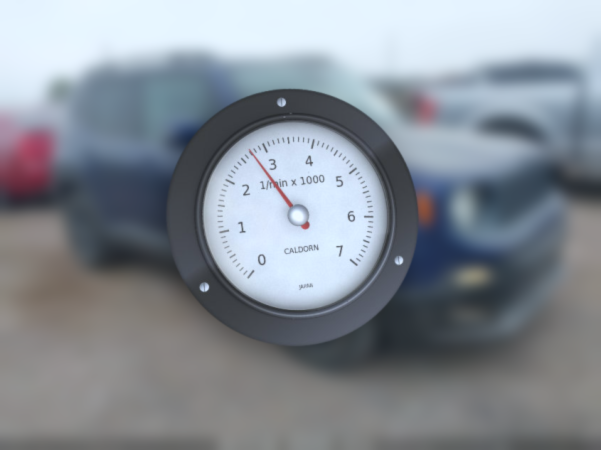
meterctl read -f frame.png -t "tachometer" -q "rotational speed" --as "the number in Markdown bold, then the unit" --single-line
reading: **2700** rpm
